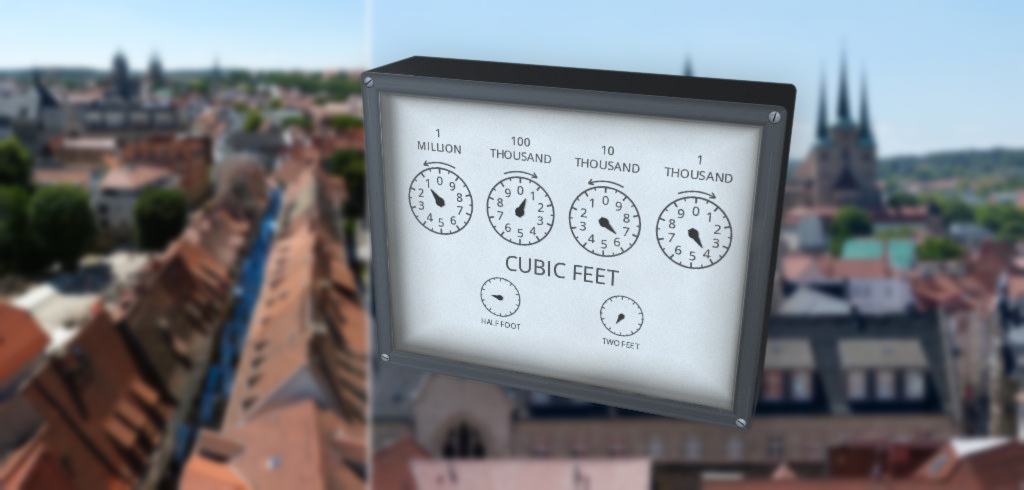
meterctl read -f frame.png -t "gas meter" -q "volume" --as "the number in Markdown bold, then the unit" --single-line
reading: **106400** ft³
